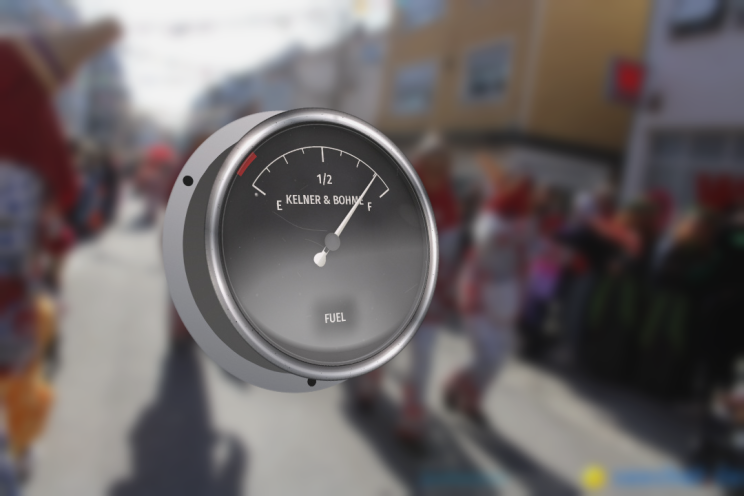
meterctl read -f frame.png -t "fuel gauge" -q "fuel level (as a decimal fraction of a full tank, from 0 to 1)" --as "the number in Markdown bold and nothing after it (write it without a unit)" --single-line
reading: **0.875**
